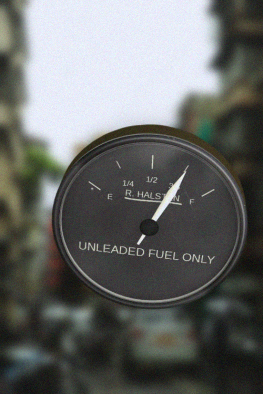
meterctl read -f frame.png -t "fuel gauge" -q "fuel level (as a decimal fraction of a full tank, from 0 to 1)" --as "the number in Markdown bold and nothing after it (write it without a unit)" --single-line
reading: **0.75**
